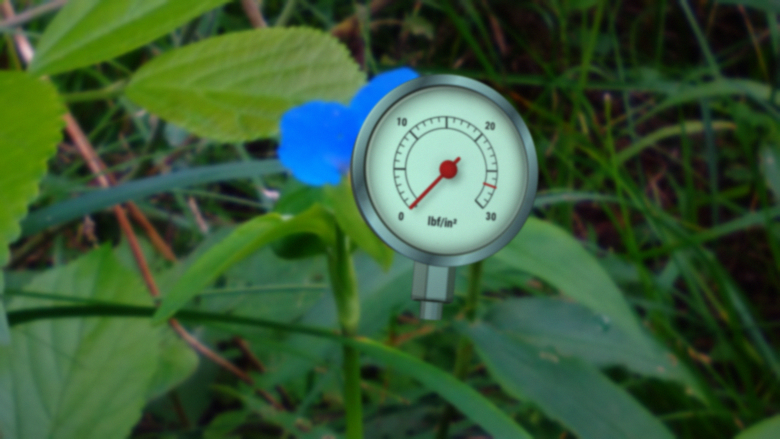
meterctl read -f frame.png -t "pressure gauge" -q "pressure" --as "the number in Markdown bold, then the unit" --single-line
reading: **0** psi
